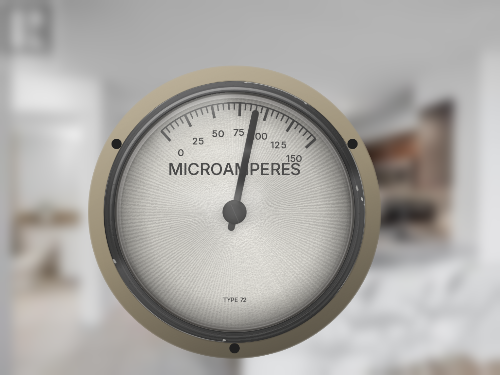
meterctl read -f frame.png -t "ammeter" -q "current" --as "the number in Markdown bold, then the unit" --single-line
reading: **90** µA
